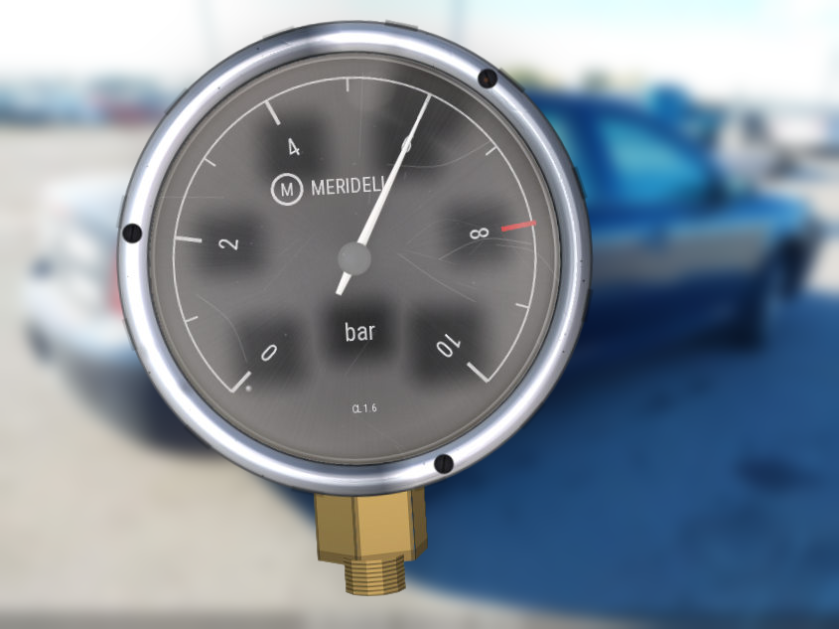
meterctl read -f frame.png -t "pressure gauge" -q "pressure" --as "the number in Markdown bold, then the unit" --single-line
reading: **6** bar
